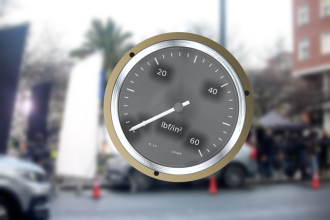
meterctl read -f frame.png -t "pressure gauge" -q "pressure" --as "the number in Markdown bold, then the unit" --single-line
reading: **0** psi
